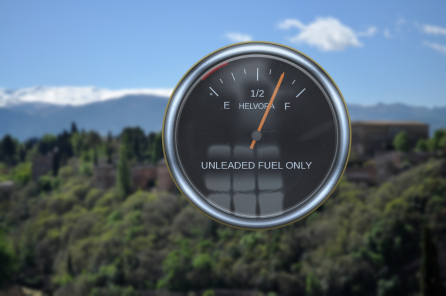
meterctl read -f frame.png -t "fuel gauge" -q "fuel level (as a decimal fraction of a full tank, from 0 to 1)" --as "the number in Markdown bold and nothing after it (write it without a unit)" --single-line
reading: **0.75**
